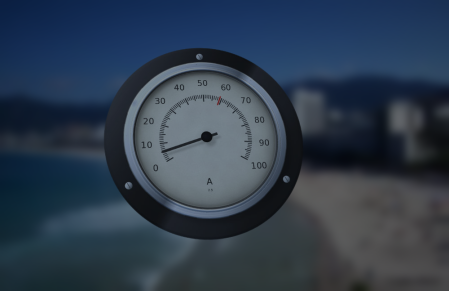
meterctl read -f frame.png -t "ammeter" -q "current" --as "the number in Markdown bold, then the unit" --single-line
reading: **5** A
